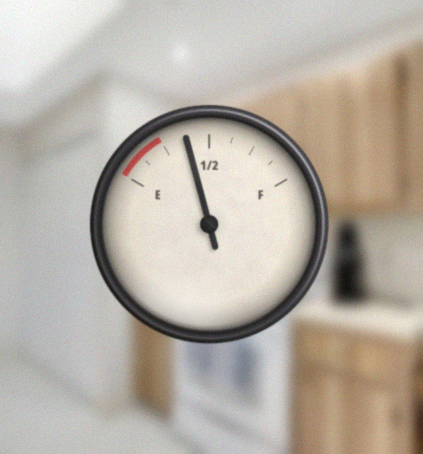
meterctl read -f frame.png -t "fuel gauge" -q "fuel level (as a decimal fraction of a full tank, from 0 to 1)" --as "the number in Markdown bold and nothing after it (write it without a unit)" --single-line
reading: **0.375**
